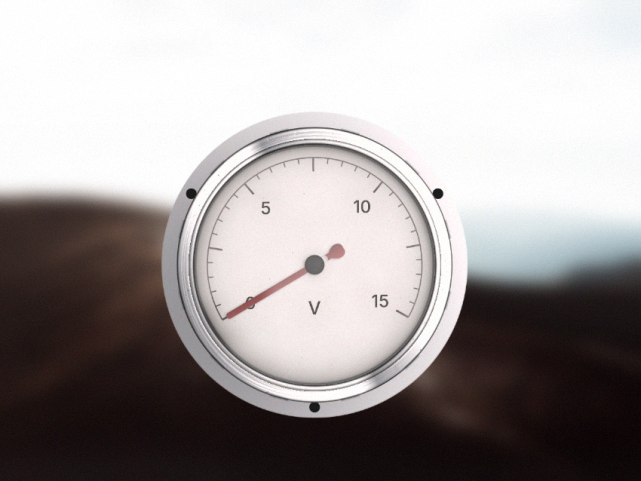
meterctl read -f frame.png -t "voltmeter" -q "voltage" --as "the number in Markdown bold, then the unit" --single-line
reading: **0** V
